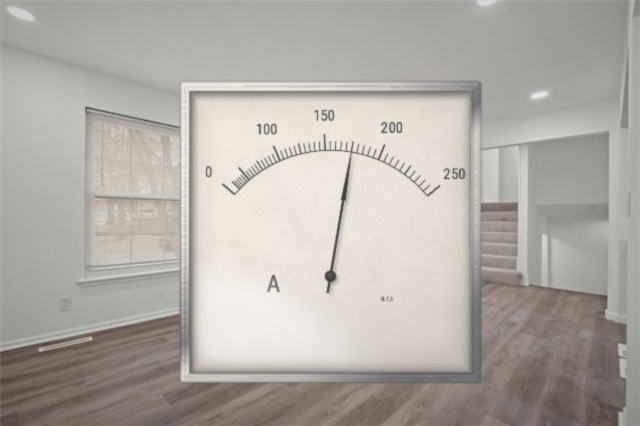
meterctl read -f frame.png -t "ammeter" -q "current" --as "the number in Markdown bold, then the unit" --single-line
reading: **175** A
